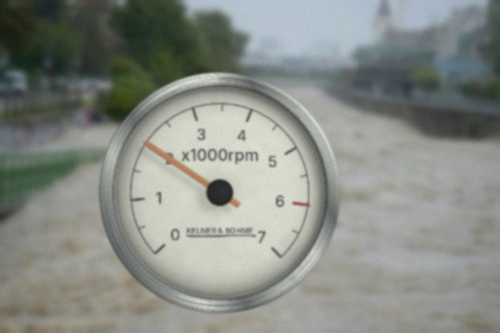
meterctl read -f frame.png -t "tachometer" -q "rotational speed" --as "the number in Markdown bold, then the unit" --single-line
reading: **2000** rpm
